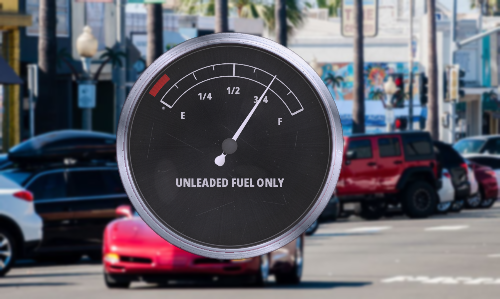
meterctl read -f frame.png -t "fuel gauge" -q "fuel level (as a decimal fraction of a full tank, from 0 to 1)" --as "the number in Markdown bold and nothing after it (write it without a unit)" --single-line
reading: **0.75**
